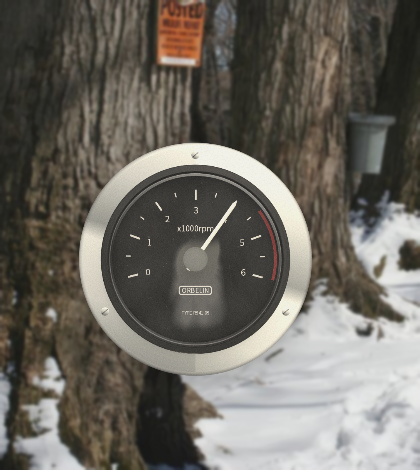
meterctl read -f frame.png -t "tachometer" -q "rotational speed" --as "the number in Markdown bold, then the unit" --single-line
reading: **4000** rpm
